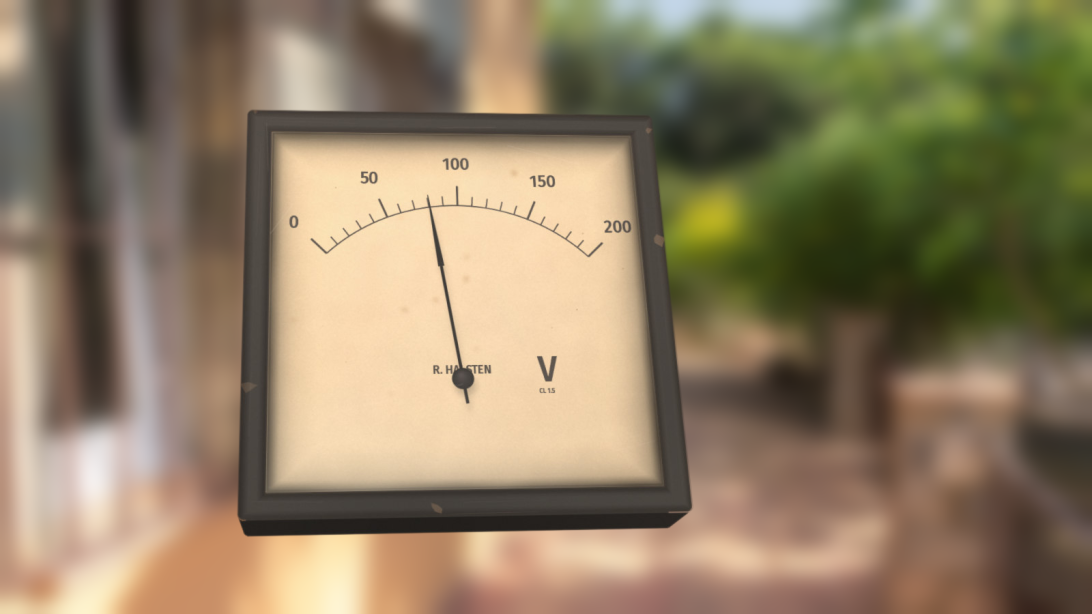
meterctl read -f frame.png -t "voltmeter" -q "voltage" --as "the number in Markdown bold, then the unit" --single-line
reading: **80** V
